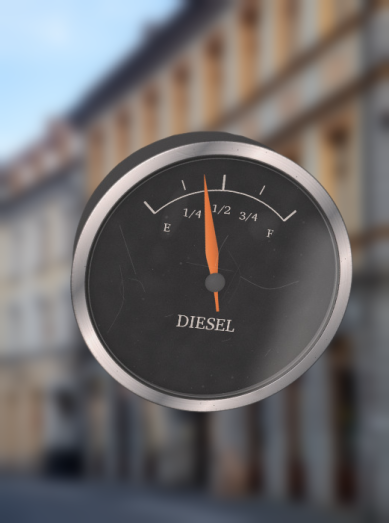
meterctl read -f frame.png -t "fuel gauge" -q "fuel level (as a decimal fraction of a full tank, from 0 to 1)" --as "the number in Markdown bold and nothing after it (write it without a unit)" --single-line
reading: **0.375**
